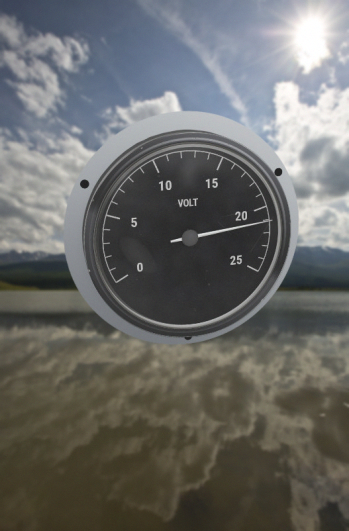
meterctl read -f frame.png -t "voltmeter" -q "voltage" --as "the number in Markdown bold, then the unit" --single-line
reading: **21** V
